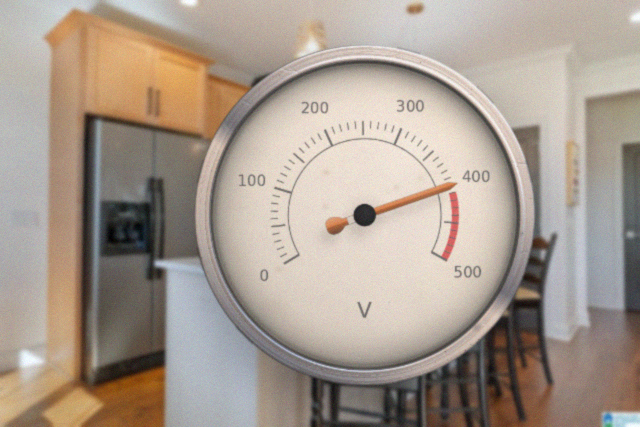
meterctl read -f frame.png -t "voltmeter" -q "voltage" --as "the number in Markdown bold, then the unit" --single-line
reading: **400** V
